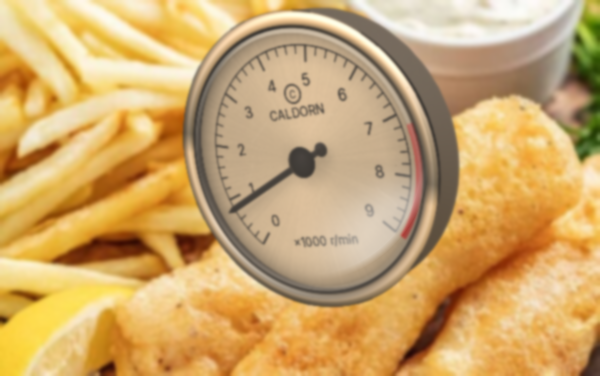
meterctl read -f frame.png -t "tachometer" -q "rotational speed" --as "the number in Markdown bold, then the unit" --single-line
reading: **800** rpm
